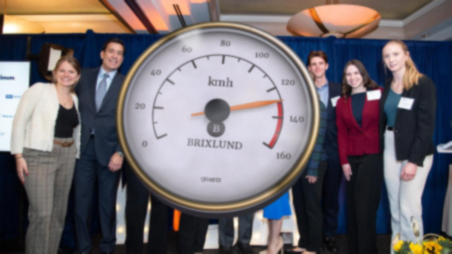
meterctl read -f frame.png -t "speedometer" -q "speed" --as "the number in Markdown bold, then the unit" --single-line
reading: **130** km/h
